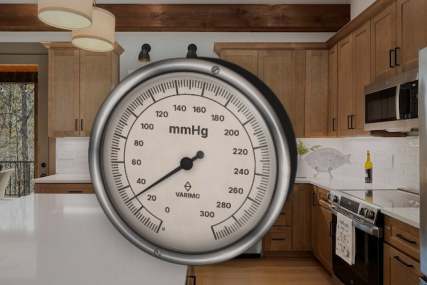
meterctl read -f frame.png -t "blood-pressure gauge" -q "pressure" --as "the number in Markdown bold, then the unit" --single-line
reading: **30** mmHg
